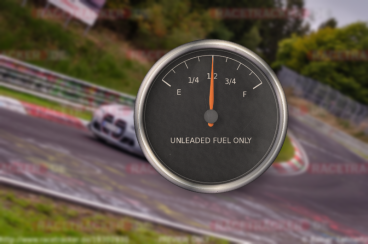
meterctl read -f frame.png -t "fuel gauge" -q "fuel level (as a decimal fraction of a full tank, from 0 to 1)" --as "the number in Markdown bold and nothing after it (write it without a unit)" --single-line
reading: **0.5**
